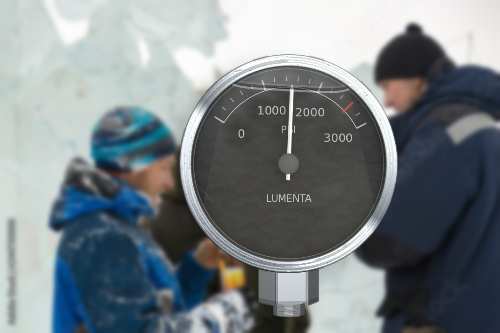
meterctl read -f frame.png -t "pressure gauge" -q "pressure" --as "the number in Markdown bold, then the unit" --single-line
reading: **1500** psi
